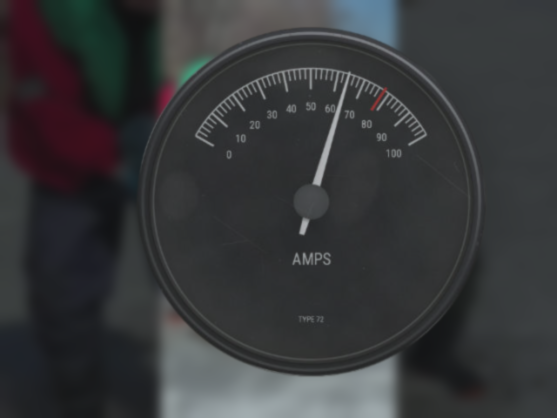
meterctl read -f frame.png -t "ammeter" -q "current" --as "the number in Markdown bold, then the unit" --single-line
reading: **64** A
